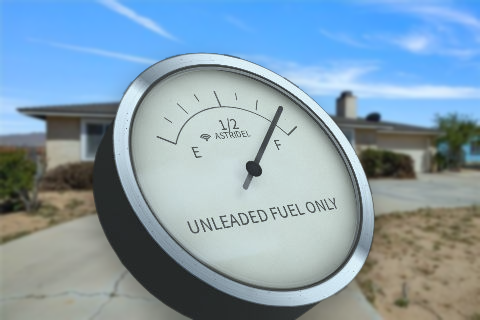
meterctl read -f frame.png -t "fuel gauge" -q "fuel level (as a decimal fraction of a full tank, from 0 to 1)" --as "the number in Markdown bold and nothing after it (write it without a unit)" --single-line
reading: **0.875**
